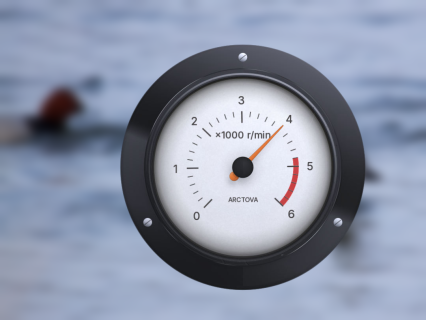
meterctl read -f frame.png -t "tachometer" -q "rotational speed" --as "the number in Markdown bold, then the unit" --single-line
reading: **4000** rpm
